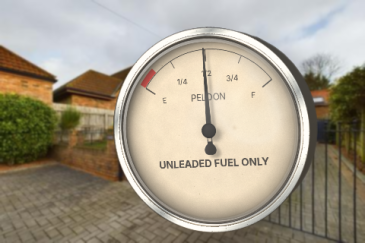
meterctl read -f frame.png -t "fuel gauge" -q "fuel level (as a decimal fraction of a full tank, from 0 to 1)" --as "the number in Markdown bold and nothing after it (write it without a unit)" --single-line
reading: **0.5**
